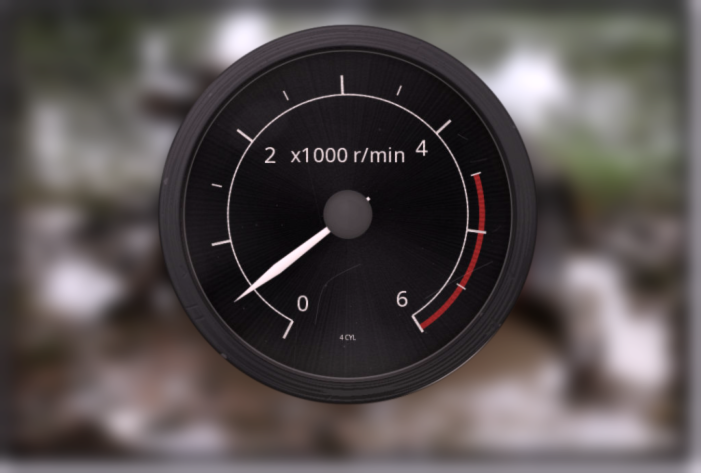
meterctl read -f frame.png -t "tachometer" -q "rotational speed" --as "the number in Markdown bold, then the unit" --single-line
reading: **500** rpm
